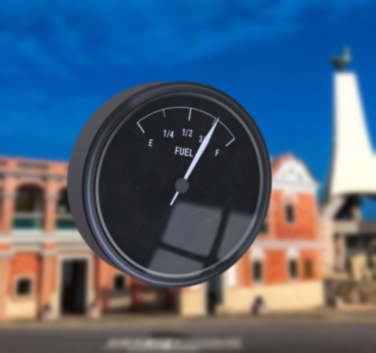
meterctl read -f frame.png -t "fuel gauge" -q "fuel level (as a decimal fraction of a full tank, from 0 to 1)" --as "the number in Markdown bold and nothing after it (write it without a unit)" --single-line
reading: **0.75**
